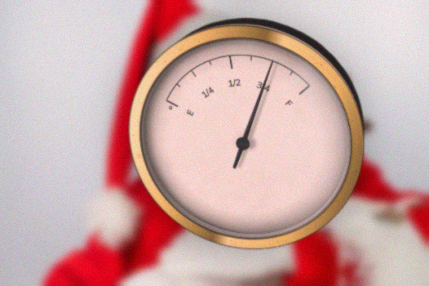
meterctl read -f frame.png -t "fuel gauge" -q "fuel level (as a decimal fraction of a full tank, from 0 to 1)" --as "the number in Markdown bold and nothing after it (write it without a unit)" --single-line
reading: **0.75**
